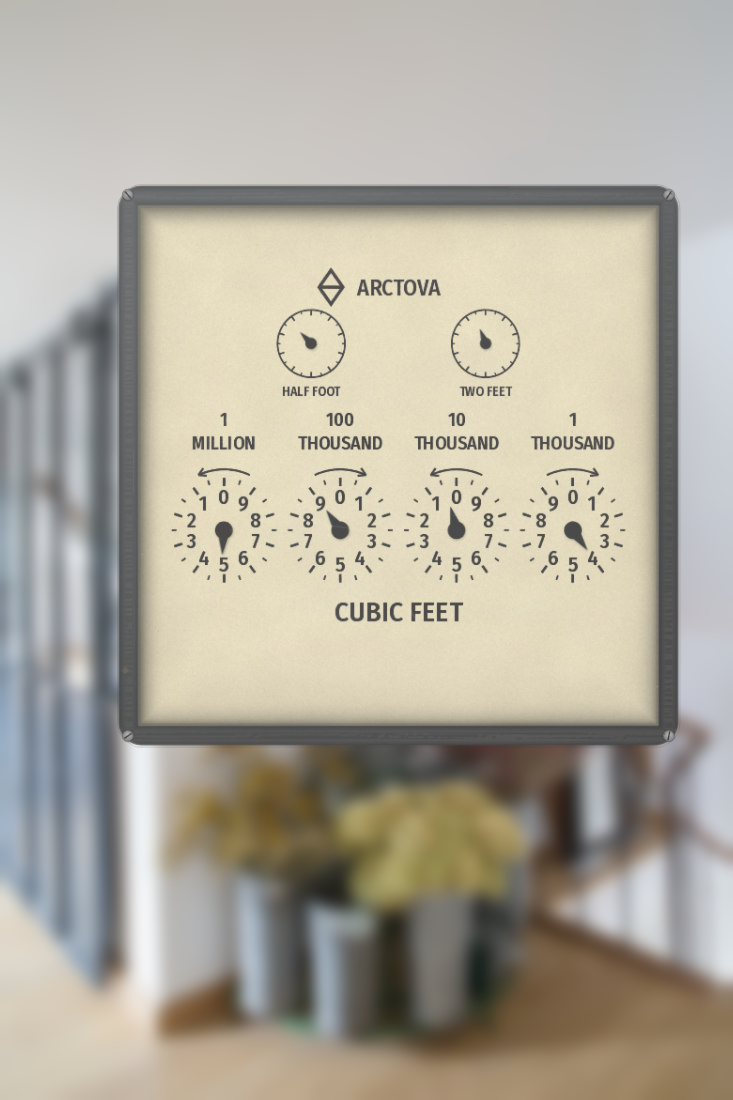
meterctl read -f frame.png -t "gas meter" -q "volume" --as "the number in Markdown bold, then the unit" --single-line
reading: **490400** ft³
